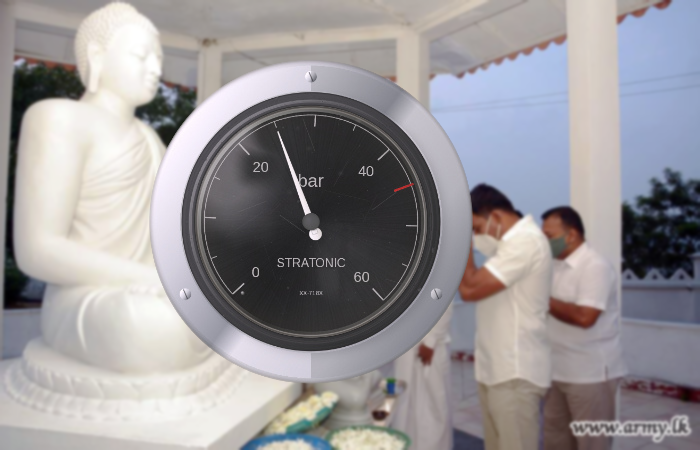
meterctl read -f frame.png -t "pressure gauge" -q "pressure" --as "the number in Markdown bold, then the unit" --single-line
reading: **25** bar
